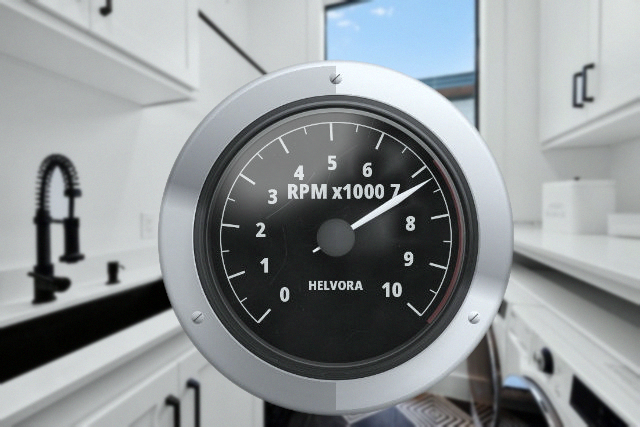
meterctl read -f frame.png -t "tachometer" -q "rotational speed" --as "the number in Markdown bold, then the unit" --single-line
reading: **7250** rpm
